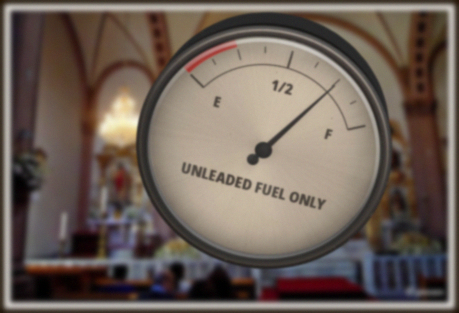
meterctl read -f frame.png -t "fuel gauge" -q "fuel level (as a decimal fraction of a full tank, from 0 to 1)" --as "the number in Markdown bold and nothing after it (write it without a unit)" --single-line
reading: **0.75**
